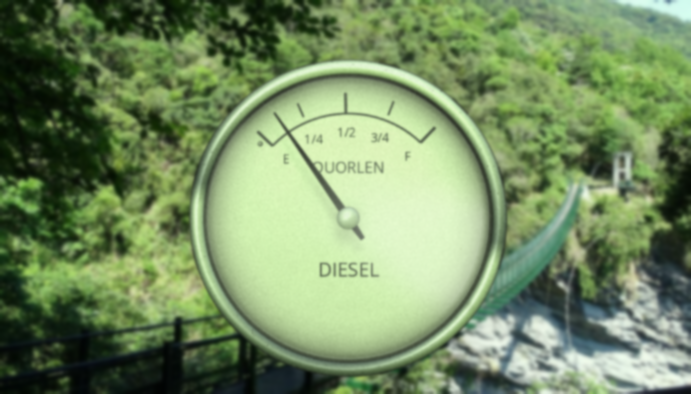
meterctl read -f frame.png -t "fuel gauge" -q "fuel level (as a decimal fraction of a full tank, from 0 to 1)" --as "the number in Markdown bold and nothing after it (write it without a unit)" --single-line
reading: **0.125**
